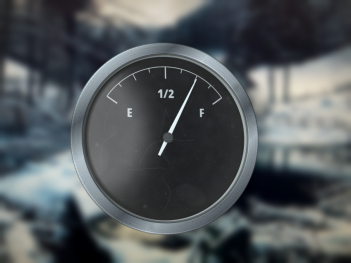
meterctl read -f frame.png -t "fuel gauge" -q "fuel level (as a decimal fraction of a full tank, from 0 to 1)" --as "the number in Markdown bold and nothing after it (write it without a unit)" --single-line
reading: **0.75**
